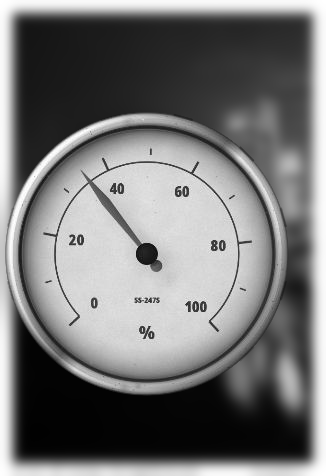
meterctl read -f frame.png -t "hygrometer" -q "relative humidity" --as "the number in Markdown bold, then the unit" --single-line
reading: **35** %
